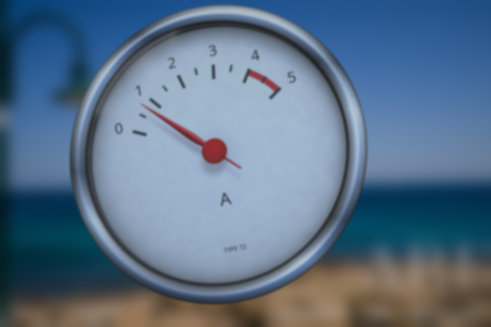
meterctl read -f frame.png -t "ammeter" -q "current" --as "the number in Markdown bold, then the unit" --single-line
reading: **0.75** A
